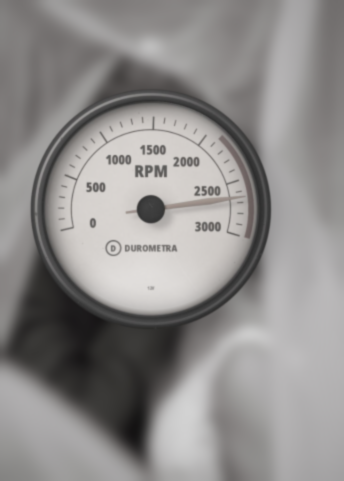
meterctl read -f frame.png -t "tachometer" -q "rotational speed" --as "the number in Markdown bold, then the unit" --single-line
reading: **2650** rpm
